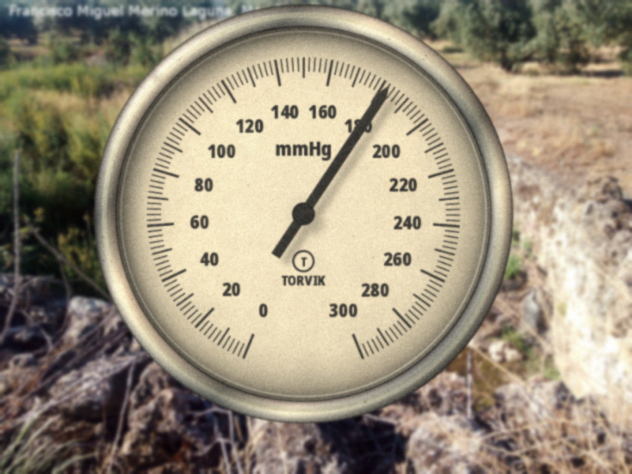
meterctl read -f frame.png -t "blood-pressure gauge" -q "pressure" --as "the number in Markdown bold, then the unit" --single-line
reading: **182** mmHg
